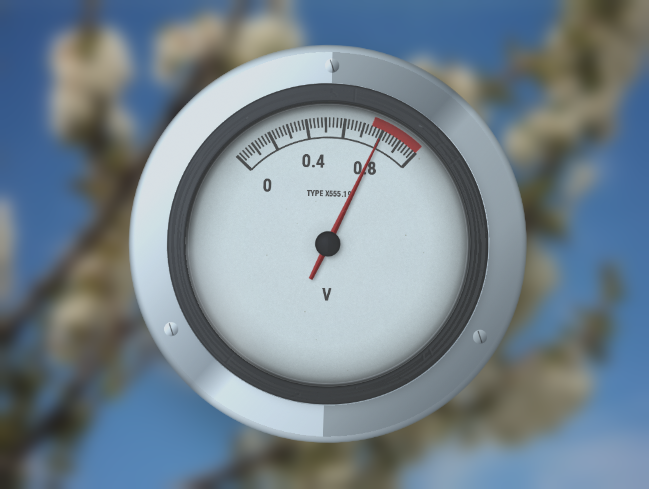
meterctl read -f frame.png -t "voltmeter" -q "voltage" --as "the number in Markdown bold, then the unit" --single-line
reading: **0.8** V
